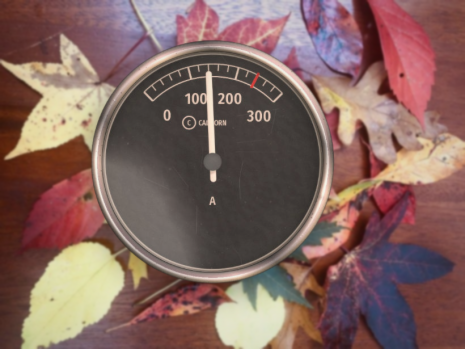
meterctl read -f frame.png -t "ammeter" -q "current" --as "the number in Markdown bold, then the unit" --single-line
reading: **140** A
